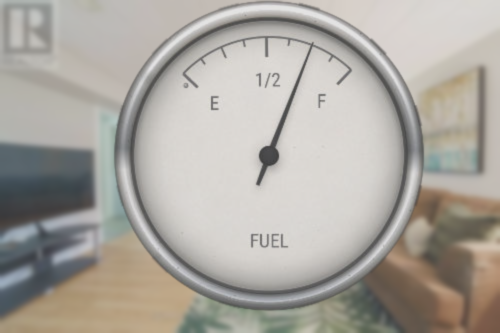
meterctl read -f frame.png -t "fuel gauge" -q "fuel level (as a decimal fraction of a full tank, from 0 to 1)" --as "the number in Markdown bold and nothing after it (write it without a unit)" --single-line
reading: **0.75**
